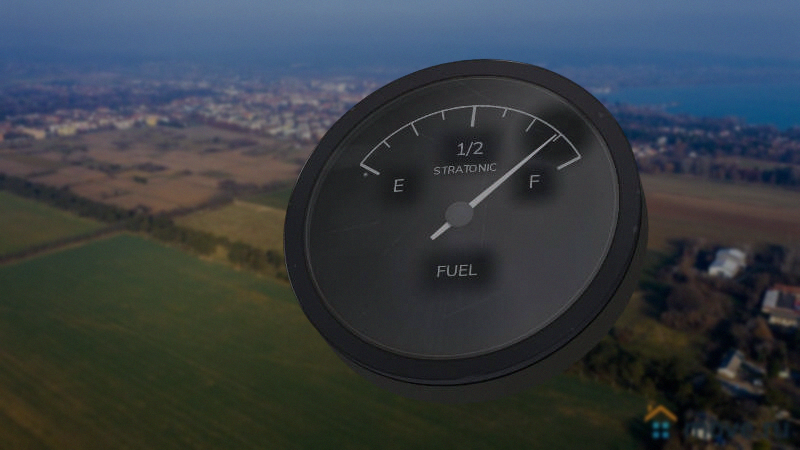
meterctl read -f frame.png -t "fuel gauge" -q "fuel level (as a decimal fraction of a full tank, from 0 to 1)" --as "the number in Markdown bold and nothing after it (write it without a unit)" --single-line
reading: **0.875**
